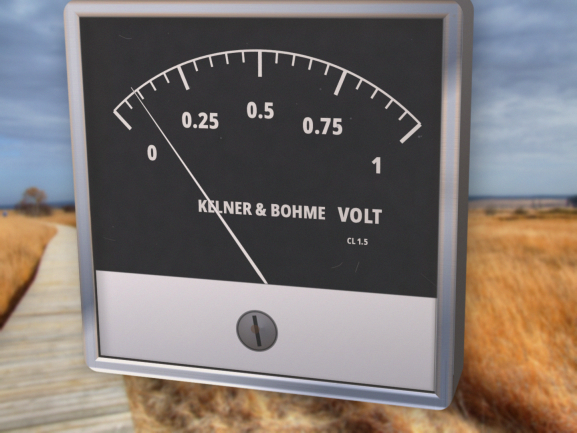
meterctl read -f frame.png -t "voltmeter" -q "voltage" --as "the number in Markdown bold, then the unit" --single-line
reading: **0.1** V
